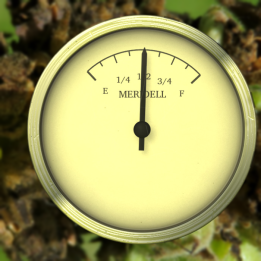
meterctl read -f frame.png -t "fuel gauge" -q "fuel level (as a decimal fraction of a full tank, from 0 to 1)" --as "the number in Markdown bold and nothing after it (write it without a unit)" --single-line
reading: **0.5**
